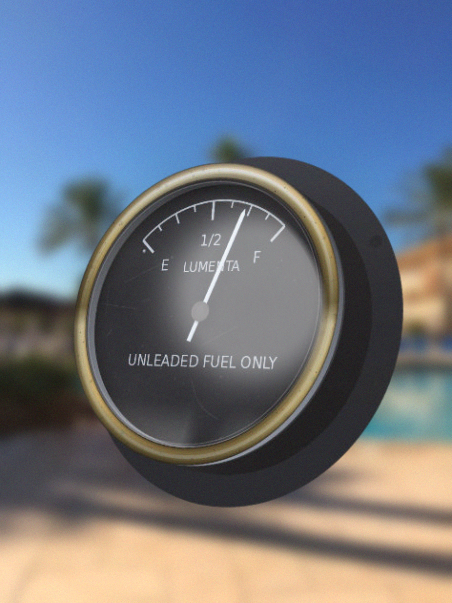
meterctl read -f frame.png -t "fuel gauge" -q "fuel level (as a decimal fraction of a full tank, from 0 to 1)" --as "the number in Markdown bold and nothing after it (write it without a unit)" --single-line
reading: **0.75**
